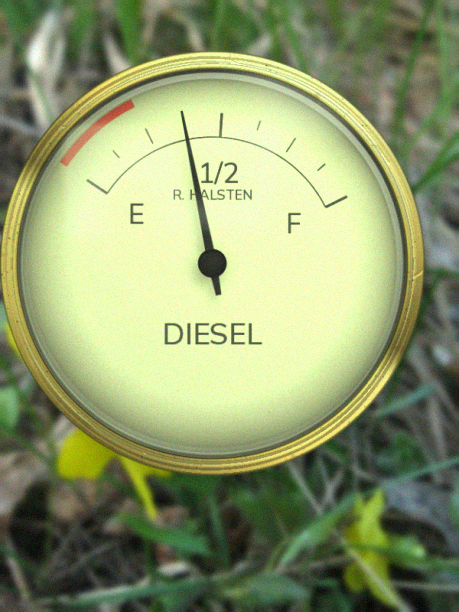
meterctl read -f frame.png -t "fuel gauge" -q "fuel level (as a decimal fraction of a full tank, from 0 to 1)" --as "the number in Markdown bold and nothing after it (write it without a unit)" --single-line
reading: **0.375**
